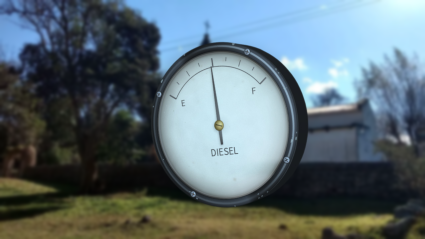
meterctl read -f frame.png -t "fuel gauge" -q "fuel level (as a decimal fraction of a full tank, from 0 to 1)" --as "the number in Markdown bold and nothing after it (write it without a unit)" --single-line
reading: **0.5**
